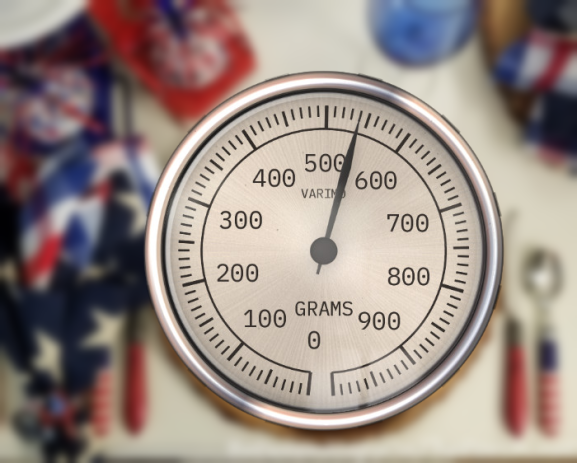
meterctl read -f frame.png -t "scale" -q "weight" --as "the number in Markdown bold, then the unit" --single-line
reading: **540** g
